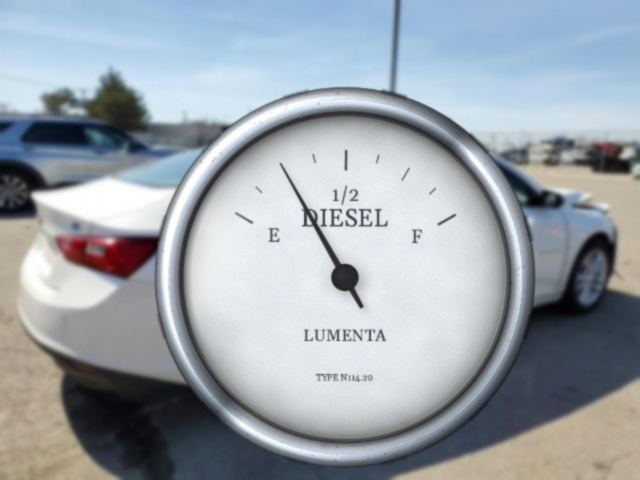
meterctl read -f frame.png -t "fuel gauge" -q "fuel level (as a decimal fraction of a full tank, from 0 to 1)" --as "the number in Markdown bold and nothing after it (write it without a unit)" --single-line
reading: **0.25**
